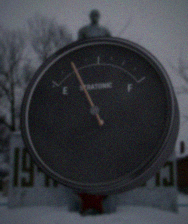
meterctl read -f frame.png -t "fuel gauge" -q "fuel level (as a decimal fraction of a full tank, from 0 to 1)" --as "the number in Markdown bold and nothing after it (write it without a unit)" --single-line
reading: **0.25**
